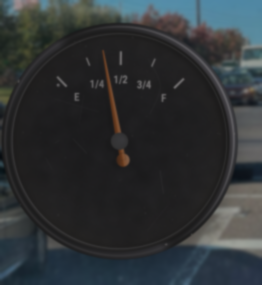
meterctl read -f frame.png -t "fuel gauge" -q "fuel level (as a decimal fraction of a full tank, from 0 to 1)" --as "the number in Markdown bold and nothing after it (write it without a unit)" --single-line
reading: **0.375**
